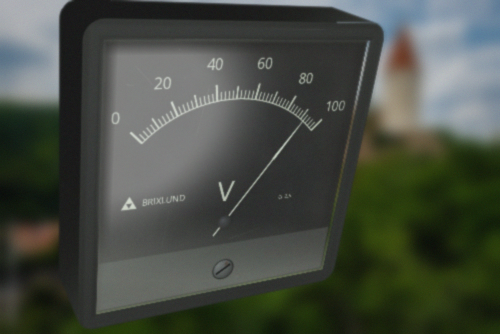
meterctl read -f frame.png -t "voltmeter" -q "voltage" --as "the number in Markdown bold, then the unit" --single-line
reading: **90** V
